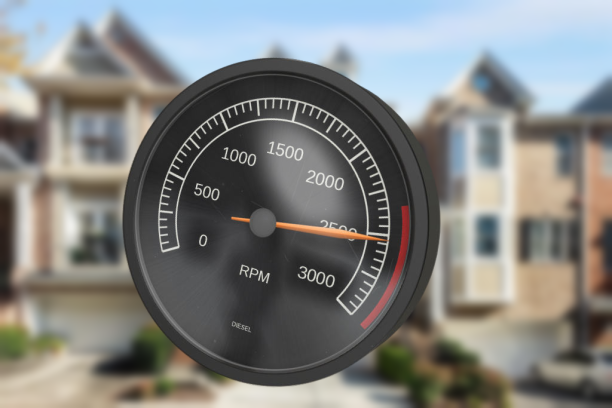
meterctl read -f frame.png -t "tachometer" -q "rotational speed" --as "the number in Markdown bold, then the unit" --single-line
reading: **2525** rpm
